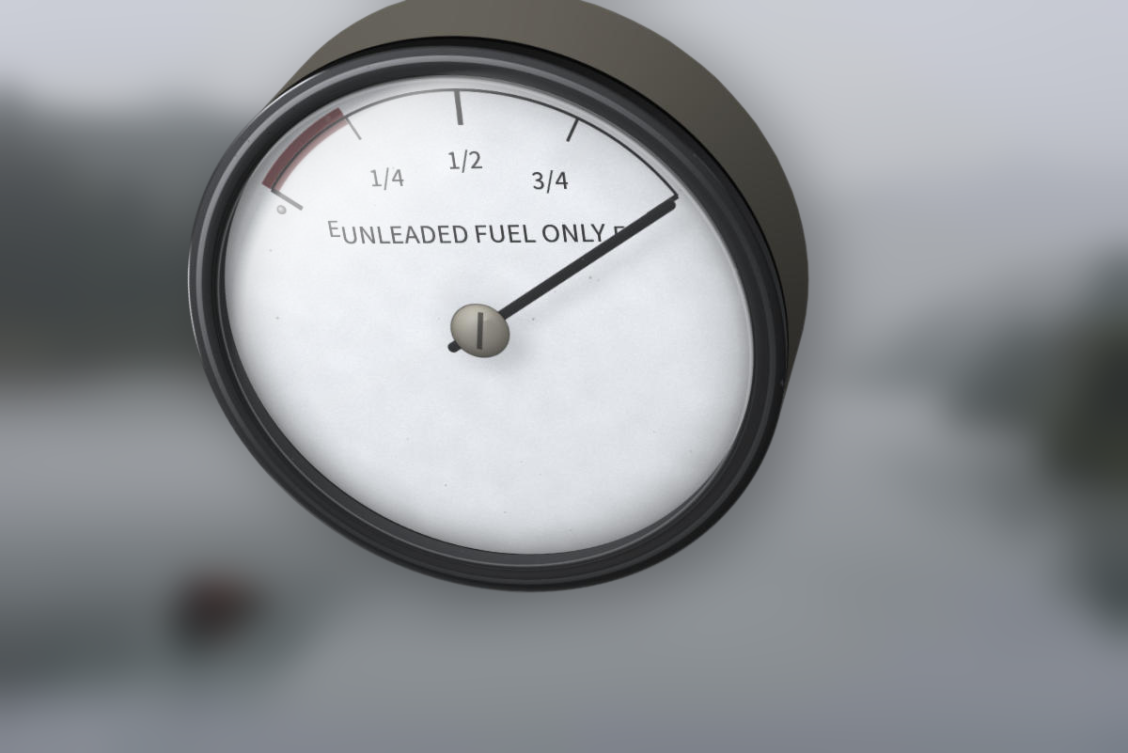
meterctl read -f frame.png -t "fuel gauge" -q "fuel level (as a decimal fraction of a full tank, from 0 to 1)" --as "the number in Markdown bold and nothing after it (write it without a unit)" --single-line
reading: **1**
